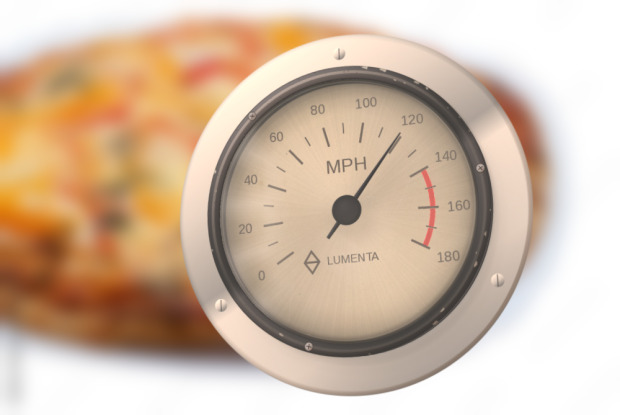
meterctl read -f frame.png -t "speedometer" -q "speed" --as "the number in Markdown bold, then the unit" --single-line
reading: **120** mph
